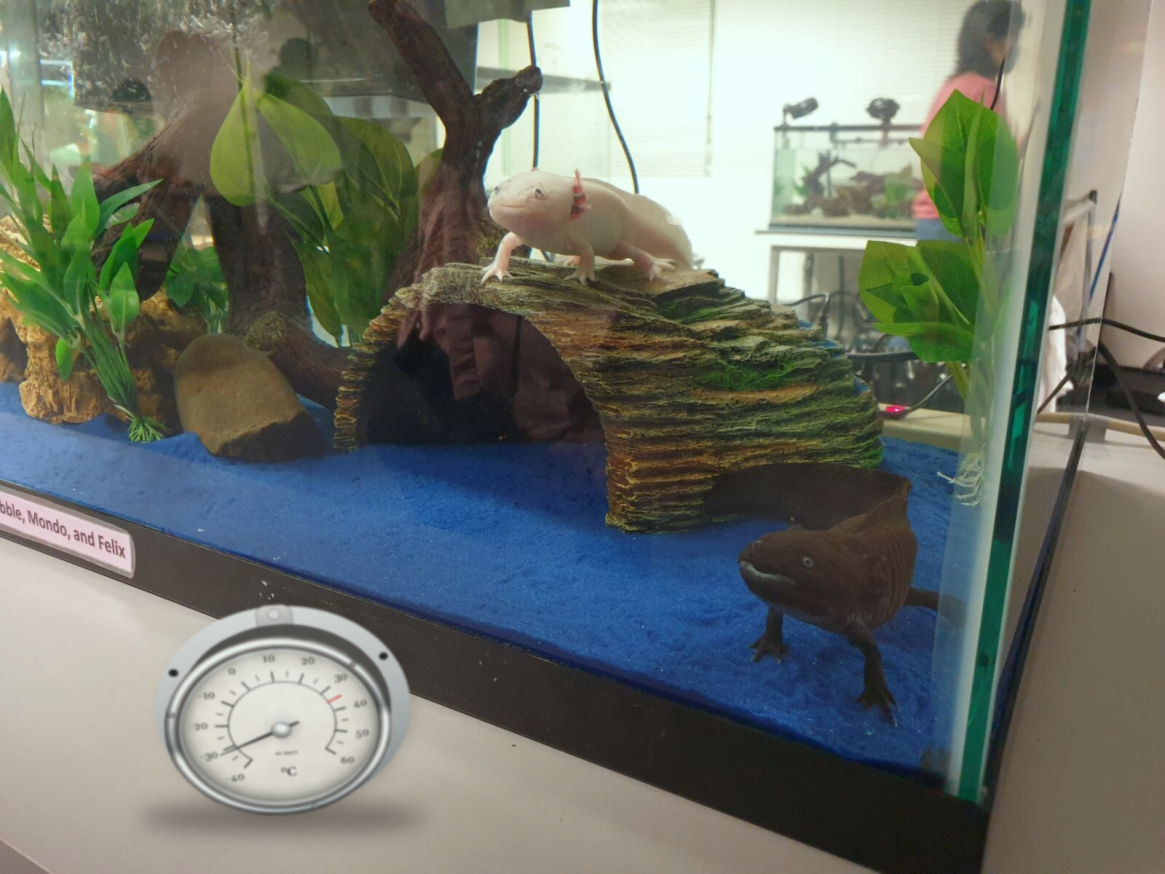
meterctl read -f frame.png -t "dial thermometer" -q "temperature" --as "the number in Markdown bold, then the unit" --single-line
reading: **-30** °C
